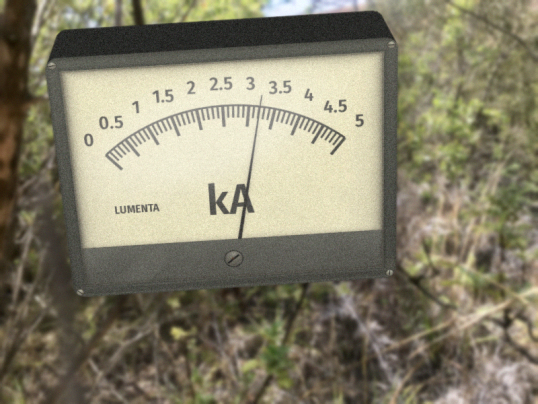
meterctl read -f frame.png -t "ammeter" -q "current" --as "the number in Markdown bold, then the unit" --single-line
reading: **3.2** kA
